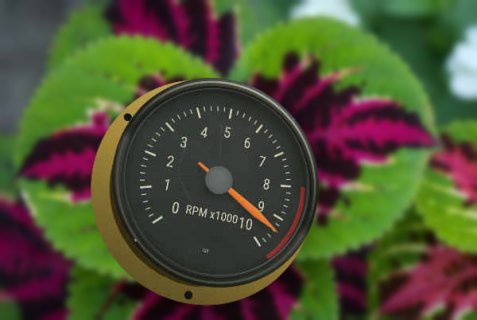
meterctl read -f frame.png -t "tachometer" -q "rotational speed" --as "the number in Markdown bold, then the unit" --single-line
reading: **9400** rpm
